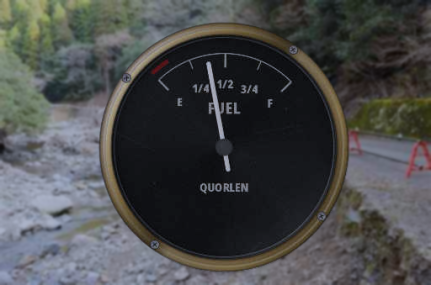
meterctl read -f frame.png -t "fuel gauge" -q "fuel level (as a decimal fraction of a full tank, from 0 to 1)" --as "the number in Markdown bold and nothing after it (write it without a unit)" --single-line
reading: **0.375**
